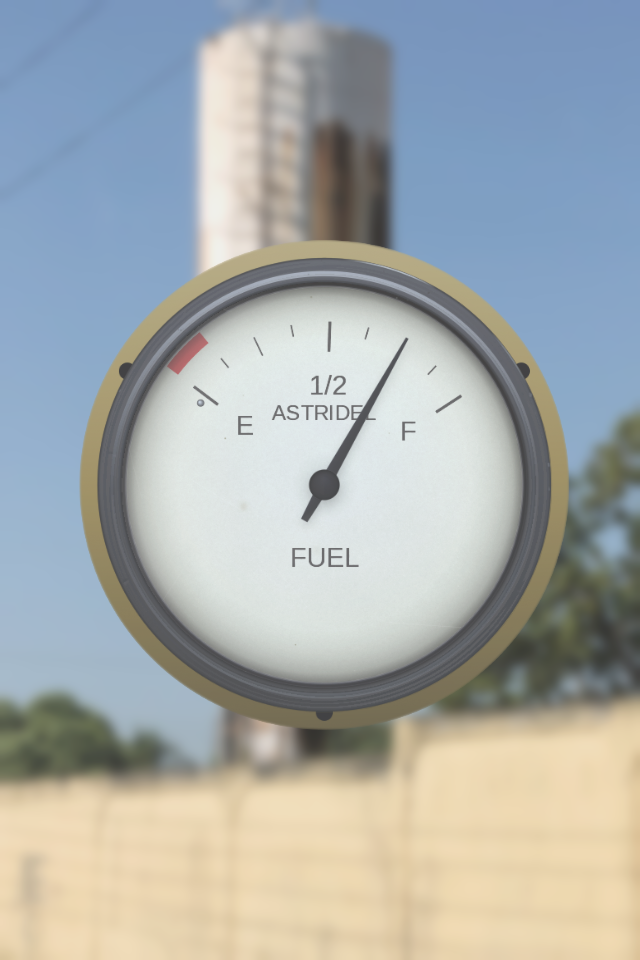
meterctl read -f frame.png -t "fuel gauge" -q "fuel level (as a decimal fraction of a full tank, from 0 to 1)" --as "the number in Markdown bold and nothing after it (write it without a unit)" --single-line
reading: **0.75**
